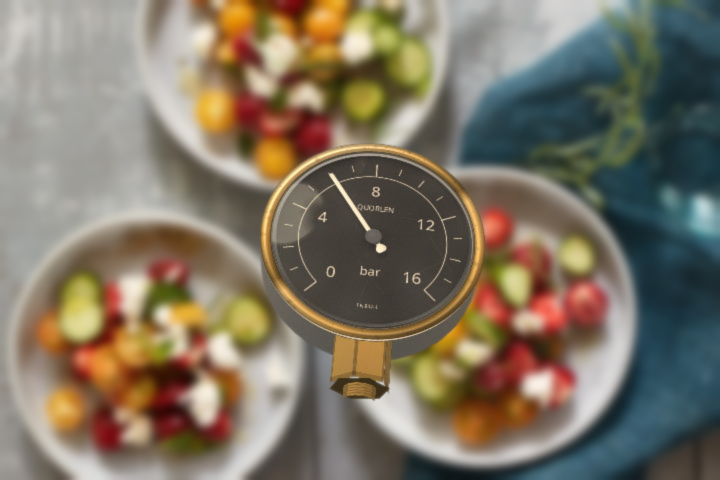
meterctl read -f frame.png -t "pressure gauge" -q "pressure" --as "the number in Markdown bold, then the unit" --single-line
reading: **6** bar
